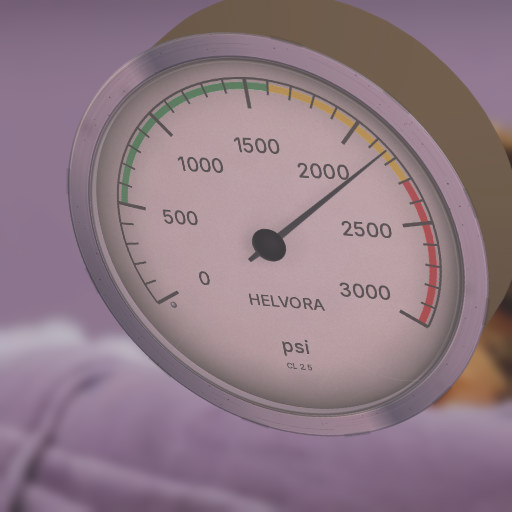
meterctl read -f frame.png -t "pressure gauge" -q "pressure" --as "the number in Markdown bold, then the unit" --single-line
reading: **2150** psi
